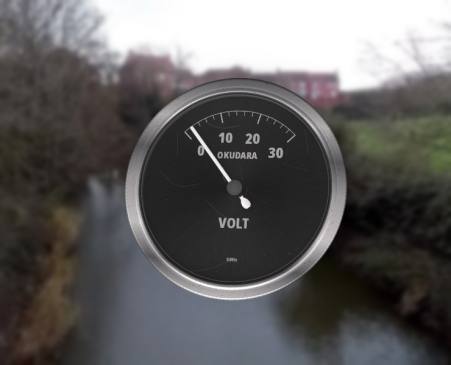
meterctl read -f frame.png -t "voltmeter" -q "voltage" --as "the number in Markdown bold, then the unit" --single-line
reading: **2** V
